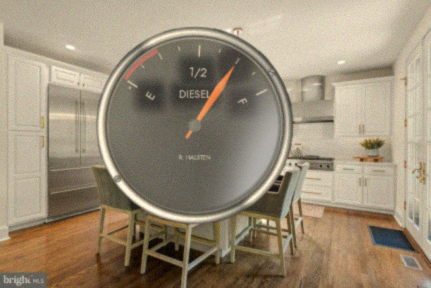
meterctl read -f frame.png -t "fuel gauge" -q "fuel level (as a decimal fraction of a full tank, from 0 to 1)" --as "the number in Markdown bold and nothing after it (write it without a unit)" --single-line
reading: **0.75**
